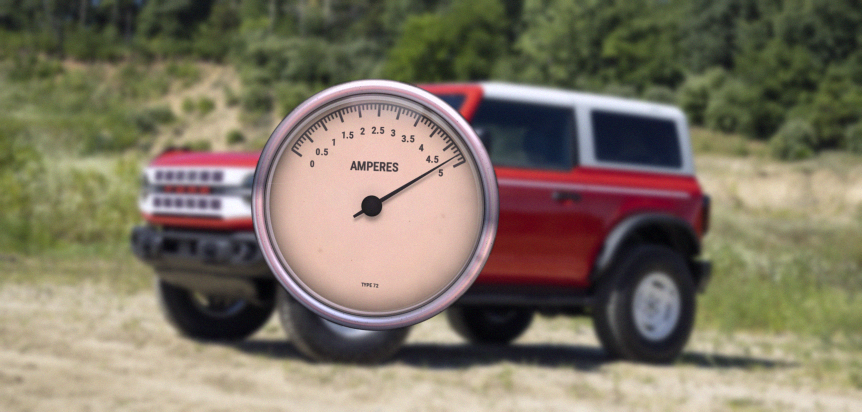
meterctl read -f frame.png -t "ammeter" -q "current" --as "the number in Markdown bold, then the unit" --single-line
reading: **4.8** A
